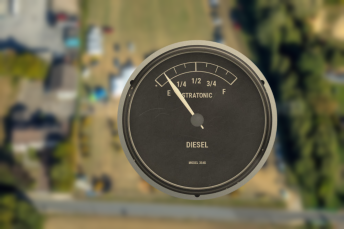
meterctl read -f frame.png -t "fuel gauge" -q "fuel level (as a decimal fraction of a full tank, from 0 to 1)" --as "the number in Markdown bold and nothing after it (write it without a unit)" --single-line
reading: **0.125**
